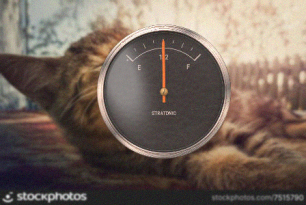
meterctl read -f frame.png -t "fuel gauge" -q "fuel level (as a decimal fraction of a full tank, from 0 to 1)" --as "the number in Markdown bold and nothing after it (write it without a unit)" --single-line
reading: **0.5**
